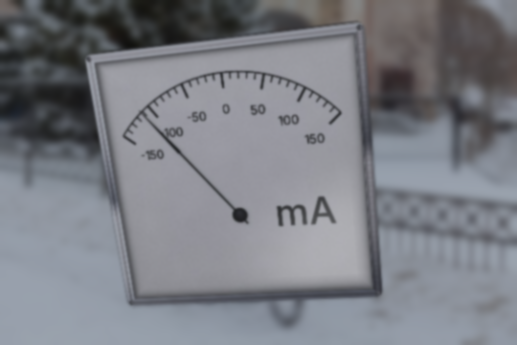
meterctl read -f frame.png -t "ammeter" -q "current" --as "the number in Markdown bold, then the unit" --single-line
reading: **-110** mA
